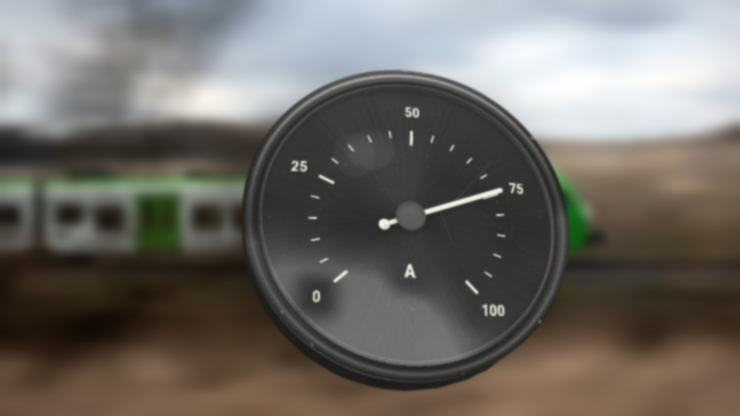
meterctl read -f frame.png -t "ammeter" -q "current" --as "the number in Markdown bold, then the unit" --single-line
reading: **75** A
